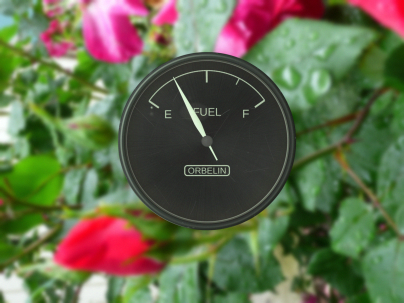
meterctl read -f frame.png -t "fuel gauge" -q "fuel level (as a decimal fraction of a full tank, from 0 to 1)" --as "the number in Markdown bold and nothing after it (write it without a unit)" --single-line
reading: **0.25**
